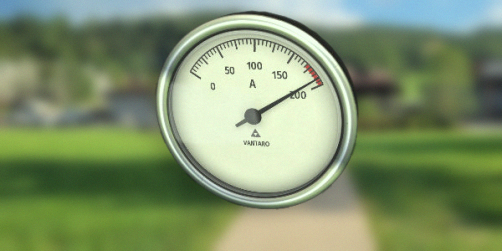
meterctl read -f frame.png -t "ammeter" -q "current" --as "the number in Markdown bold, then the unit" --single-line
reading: **190** A
